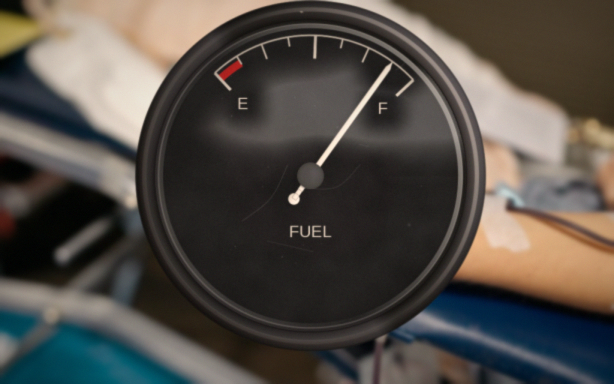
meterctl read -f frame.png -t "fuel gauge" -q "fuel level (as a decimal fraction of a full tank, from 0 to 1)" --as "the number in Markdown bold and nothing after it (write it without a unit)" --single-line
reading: **0.875**
